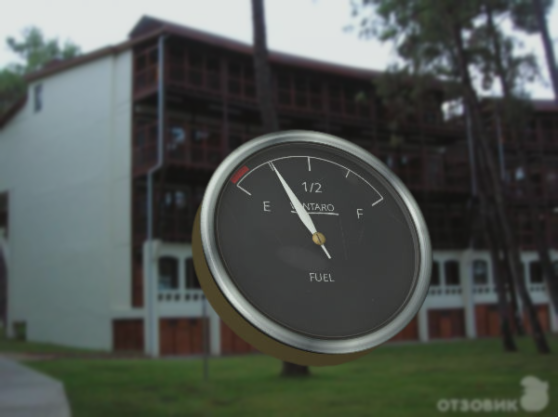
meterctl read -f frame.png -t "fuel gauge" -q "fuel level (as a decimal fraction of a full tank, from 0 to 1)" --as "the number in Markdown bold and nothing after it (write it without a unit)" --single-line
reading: **0.25**
